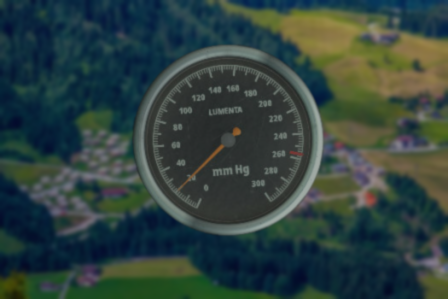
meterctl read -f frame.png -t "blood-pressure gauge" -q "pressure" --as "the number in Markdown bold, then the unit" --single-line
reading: **20** mmHg
